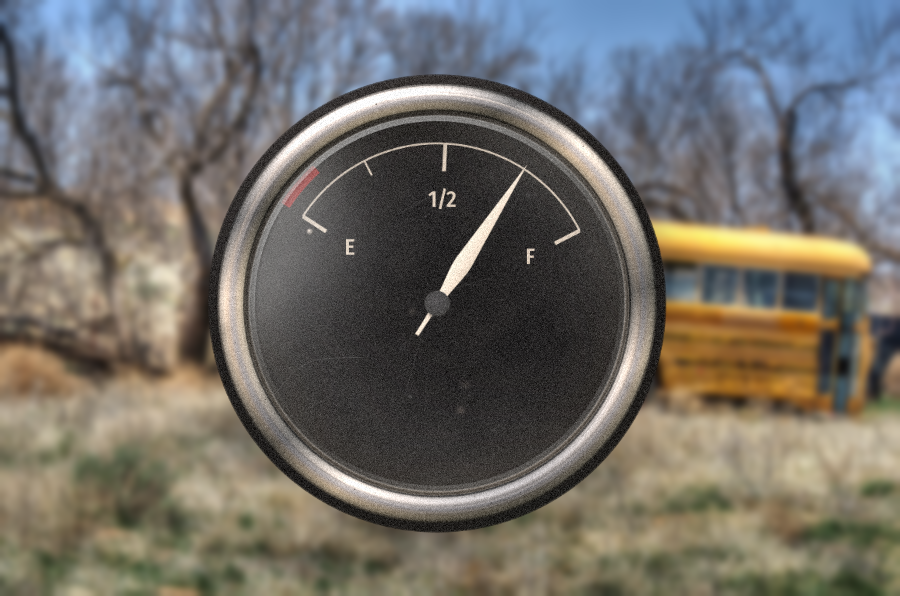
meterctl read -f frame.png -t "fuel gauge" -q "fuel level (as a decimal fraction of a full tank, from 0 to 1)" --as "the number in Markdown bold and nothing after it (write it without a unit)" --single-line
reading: **0.75**
